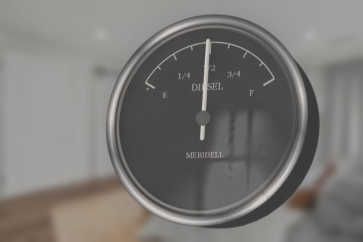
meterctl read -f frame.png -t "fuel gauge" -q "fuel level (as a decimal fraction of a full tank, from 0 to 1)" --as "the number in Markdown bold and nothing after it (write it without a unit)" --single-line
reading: **0.5**
